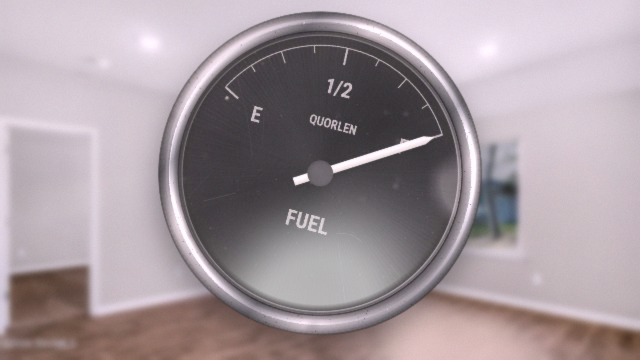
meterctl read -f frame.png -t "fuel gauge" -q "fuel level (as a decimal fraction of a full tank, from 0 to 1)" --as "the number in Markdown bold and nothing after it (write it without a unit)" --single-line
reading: **1**
